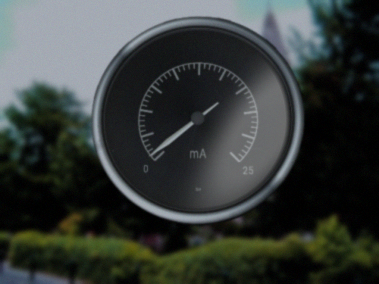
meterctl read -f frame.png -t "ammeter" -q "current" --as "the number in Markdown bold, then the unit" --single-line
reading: **0.5** mA
